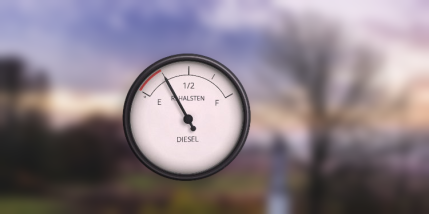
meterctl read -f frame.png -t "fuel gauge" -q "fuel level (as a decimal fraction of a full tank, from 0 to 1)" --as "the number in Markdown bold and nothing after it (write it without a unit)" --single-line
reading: **0.25**
